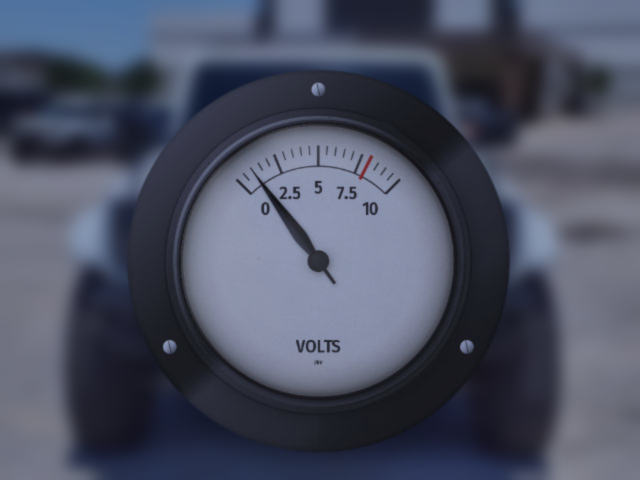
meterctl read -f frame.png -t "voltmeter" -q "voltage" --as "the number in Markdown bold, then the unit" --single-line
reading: **1** V
